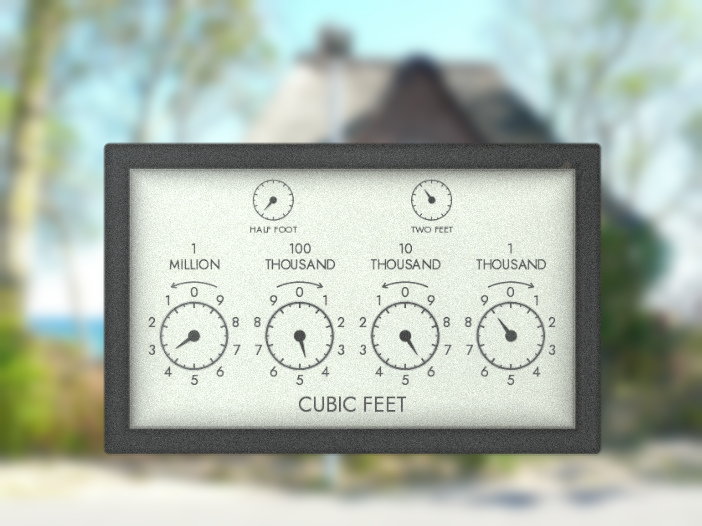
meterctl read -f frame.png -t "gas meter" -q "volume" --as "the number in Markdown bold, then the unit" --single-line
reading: **345900** ft³
